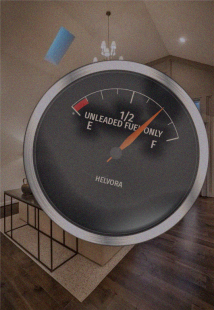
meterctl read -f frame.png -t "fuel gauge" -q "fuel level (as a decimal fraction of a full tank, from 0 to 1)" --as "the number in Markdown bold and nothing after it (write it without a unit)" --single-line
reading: **0.75**
